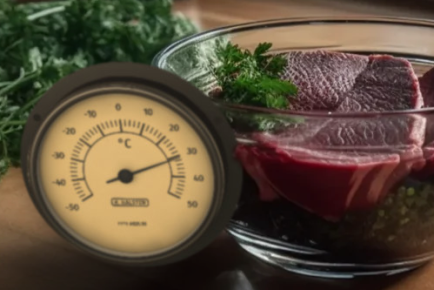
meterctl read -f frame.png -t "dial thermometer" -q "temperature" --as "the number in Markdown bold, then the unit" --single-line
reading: **30** °C
